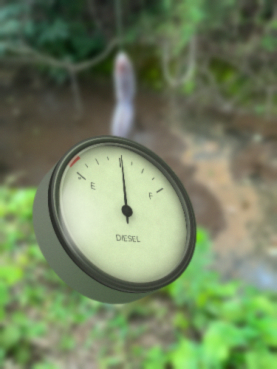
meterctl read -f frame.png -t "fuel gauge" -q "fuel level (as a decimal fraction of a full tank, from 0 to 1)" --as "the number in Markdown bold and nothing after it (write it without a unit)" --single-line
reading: **0.5**
